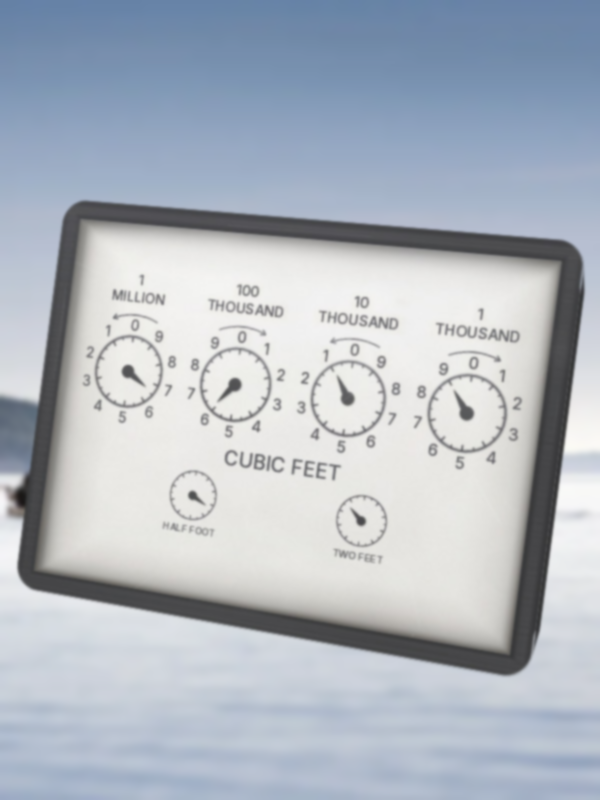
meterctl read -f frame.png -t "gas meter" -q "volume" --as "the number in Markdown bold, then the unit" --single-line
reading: **660900** ft³
